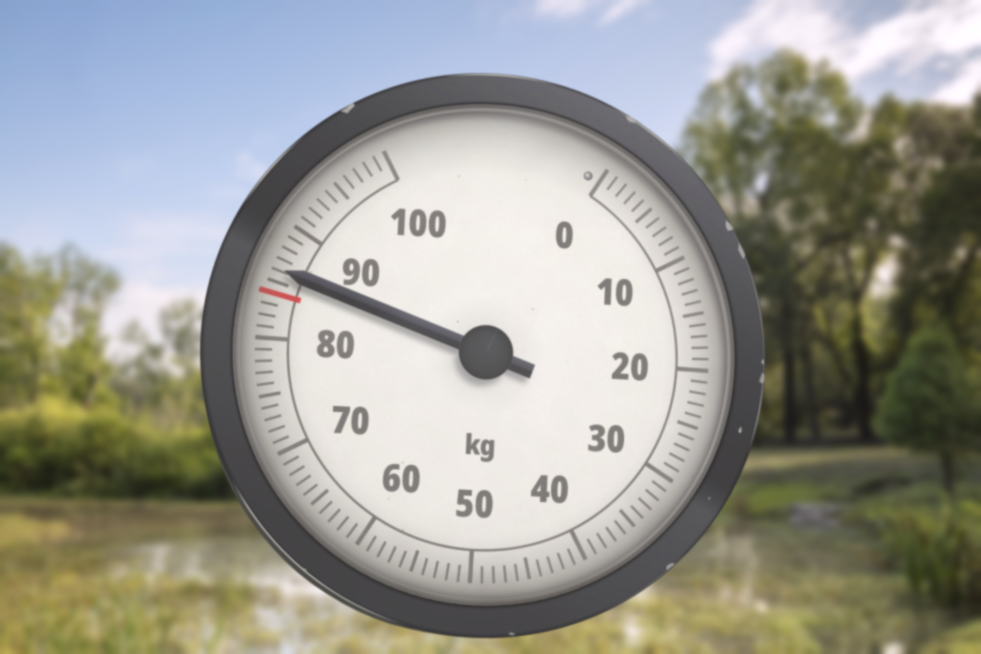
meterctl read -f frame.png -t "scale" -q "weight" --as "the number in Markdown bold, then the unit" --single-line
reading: **86** kg
